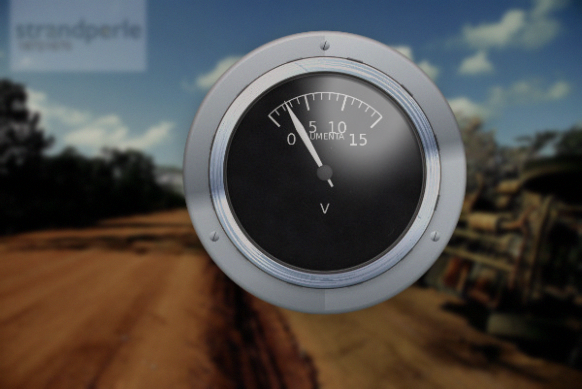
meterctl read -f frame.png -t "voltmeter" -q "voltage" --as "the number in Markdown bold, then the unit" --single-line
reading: **2.5** V
